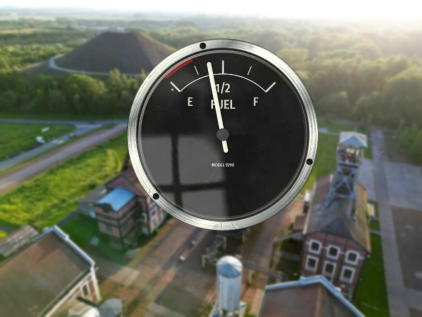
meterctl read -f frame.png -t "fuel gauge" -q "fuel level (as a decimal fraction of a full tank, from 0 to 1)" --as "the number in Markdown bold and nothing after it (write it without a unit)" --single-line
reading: **0.375**
